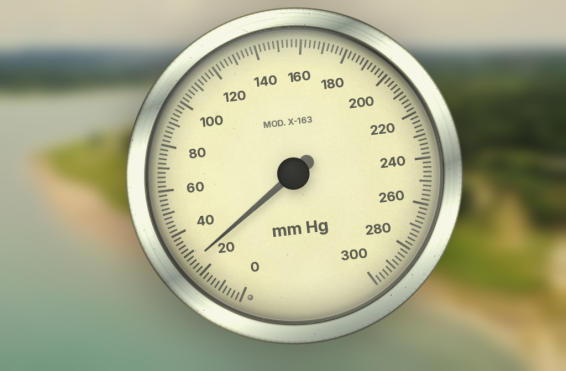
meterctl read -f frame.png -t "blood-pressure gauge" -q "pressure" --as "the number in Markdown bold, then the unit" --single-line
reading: **26** mmHg
